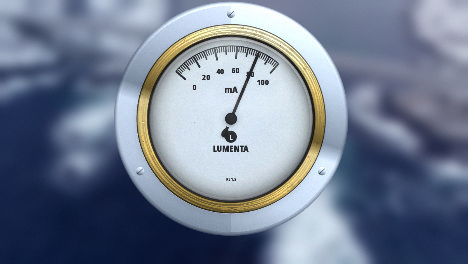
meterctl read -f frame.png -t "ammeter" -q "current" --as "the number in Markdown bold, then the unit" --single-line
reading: **80** mA
